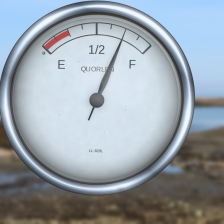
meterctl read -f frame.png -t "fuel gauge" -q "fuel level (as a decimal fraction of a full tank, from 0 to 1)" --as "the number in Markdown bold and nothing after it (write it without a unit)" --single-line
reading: **0.75**
